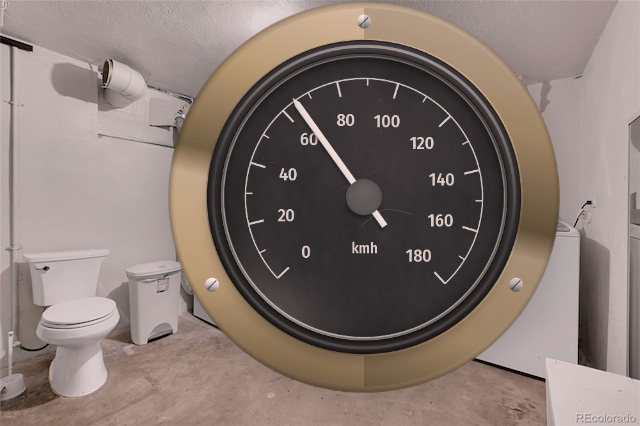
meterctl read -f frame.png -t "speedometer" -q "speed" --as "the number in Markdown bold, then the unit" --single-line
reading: **65** km/h
